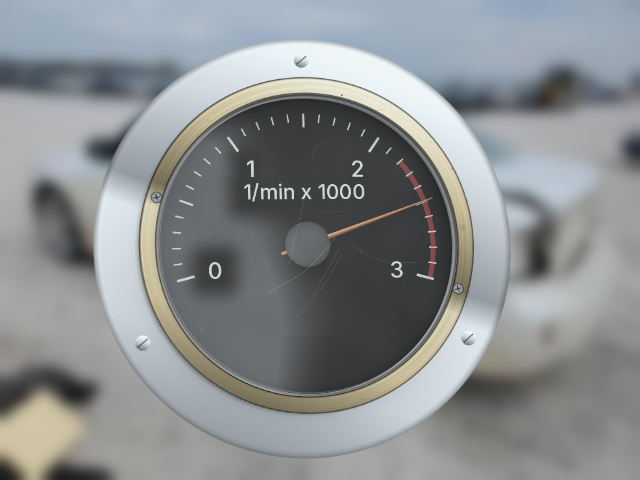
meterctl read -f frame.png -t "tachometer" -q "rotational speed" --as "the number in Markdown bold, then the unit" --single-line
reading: **2500** rpm
